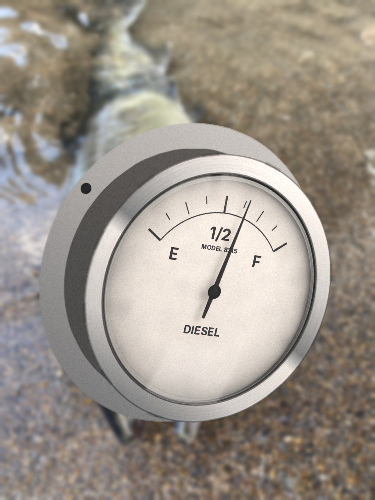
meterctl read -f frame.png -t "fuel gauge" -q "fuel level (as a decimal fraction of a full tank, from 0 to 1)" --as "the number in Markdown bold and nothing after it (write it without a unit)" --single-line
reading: **0.625**
